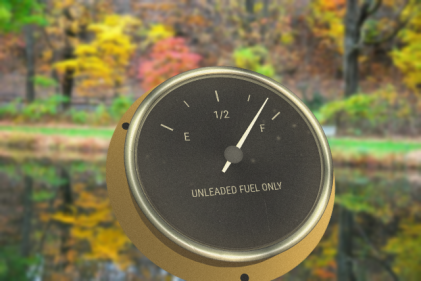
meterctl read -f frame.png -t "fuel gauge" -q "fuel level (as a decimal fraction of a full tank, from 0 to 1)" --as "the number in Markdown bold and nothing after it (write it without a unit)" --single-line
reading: **0.875**
